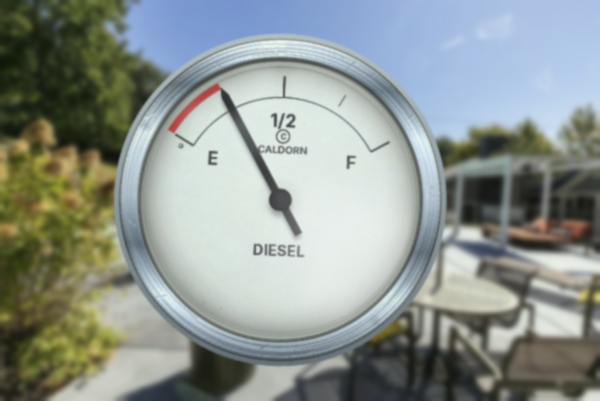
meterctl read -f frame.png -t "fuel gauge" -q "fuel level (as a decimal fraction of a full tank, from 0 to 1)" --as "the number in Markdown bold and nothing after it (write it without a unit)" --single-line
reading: **0.25**
